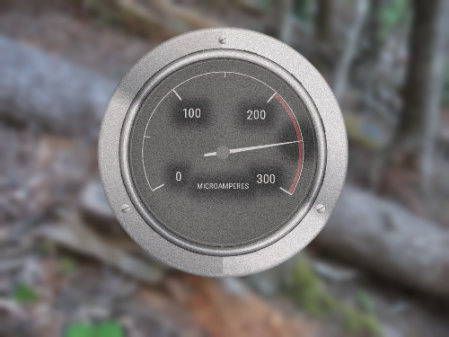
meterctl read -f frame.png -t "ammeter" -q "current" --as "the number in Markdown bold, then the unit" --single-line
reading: **250** µA
